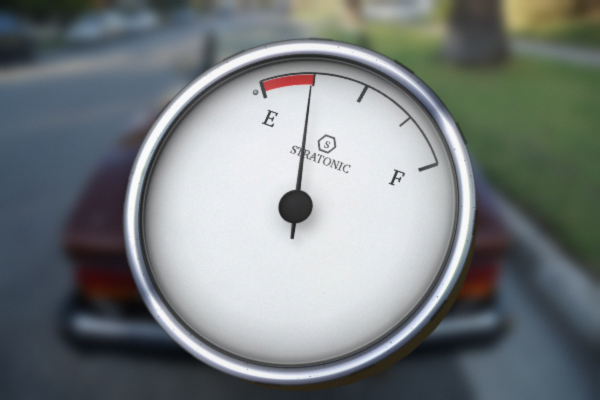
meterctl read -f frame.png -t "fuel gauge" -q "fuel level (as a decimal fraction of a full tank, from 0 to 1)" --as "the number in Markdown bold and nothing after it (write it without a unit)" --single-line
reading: **0.25**
